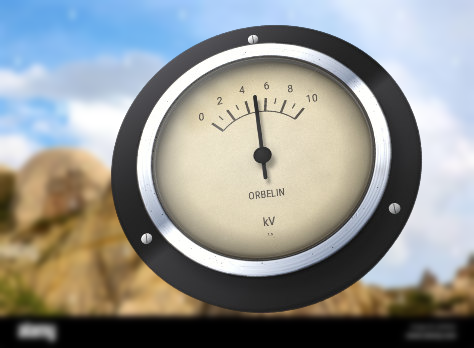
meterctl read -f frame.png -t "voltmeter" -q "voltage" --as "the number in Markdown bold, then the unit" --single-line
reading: **5** kV
